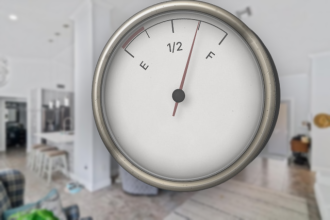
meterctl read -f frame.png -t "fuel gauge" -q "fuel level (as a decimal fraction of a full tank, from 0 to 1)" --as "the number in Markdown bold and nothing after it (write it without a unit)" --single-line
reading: **0.75**
